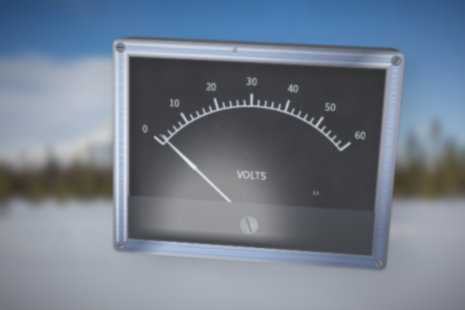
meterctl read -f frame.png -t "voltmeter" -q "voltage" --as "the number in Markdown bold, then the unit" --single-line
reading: **2** V
